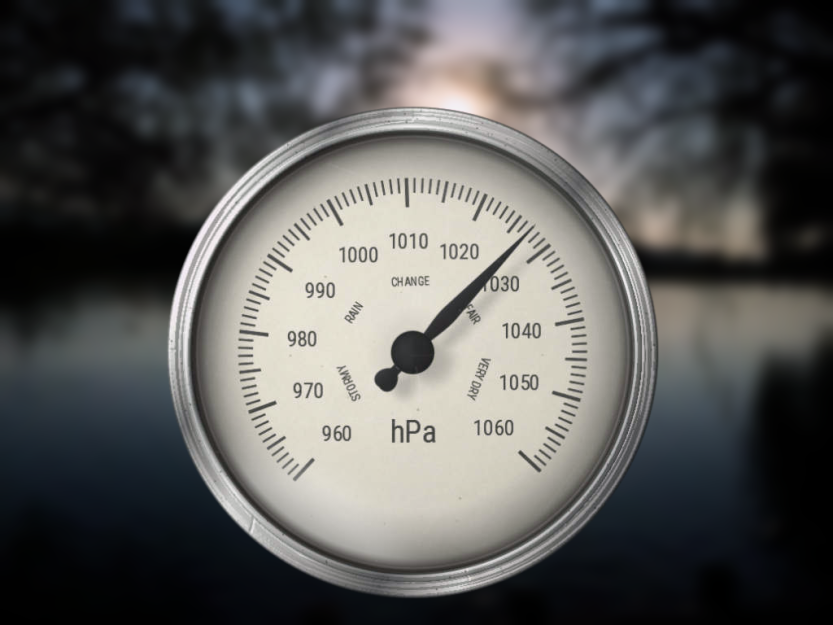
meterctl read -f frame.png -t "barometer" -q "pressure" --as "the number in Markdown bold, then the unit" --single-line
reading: **1027** hPa
